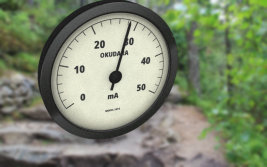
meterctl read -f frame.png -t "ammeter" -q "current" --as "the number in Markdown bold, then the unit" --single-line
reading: **28** mA
